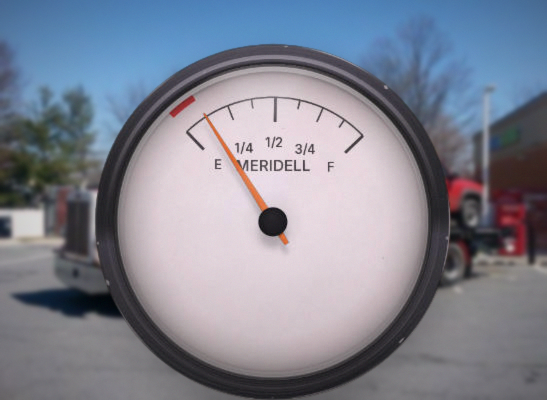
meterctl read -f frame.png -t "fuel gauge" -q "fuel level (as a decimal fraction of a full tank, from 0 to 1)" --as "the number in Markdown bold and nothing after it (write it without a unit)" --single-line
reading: **0.125**
